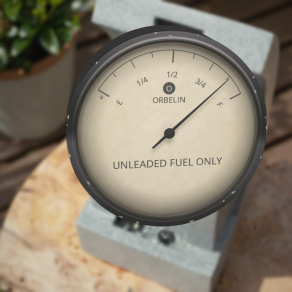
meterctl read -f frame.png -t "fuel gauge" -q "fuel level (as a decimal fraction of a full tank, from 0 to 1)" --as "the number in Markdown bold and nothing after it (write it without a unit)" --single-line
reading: **0.875**
